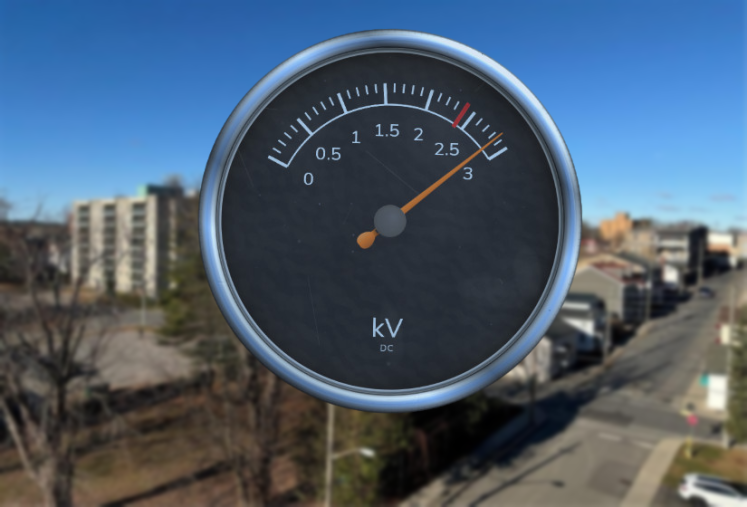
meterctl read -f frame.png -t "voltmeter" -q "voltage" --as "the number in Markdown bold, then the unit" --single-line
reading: **2.85** kV
